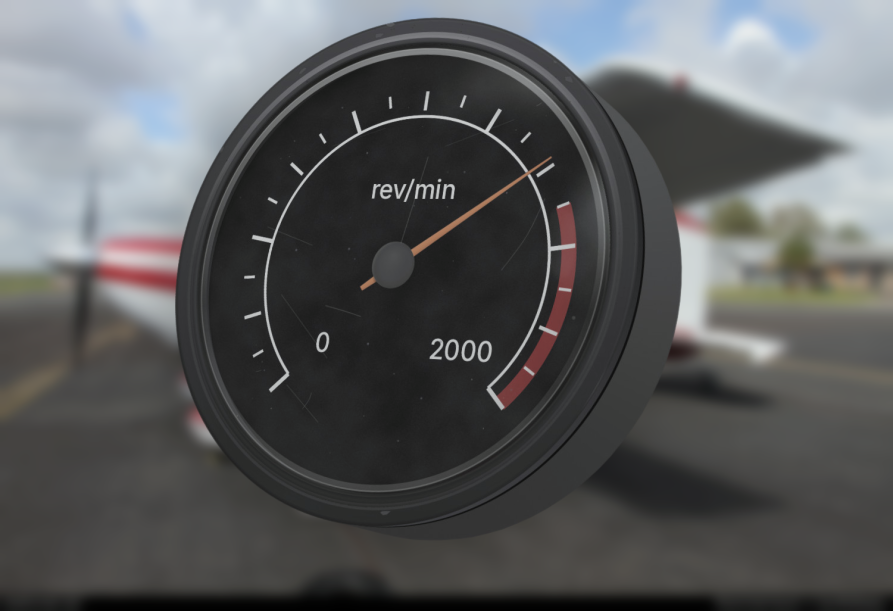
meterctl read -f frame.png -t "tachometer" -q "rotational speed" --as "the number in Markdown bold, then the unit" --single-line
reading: **1400** rpm
